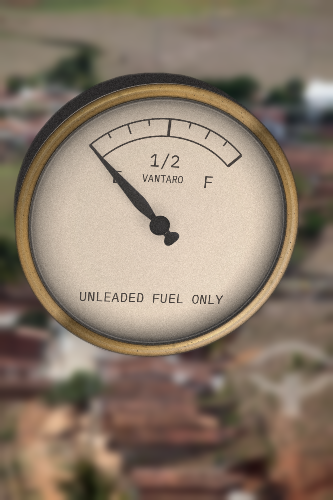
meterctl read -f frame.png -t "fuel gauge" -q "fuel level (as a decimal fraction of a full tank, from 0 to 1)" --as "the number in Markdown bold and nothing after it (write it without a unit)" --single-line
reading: **0**
